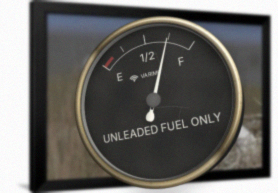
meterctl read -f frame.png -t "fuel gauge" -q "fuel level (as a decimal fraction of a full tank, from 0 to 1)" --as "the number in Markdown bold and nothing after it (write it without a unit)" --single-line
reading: **0.75**
